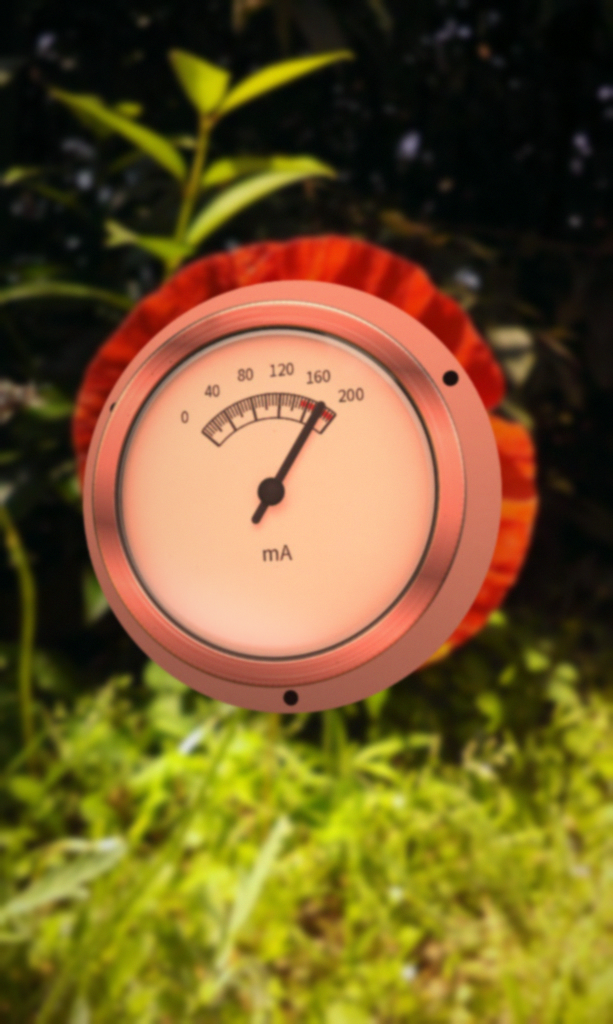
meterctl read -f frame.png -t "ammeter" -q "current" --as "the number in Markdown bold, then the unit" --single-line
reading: **180** mA
